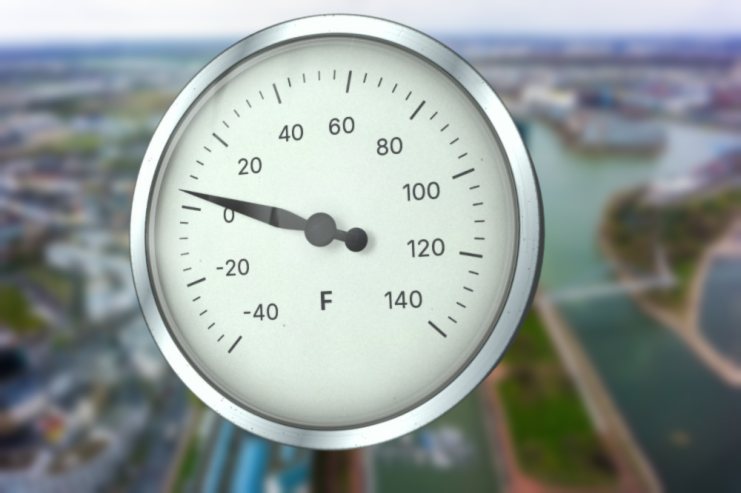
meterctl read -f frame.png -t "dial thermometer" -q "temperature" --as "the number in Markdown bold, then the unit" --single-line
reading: **4** °F
